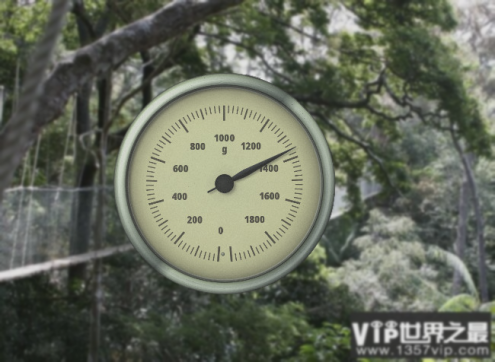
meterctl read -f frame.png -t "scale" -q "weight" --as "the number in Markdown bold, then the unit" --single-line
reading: **1360** g
